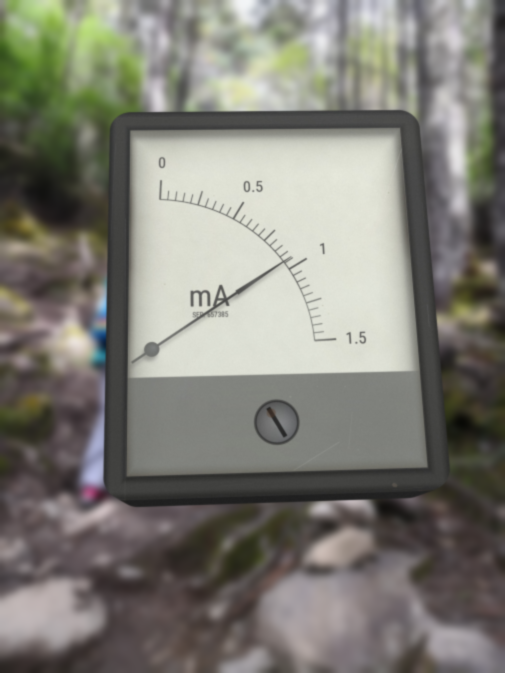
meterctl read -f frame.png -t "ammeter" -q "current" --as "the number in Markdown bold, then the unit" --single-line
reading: **0.95** mA
